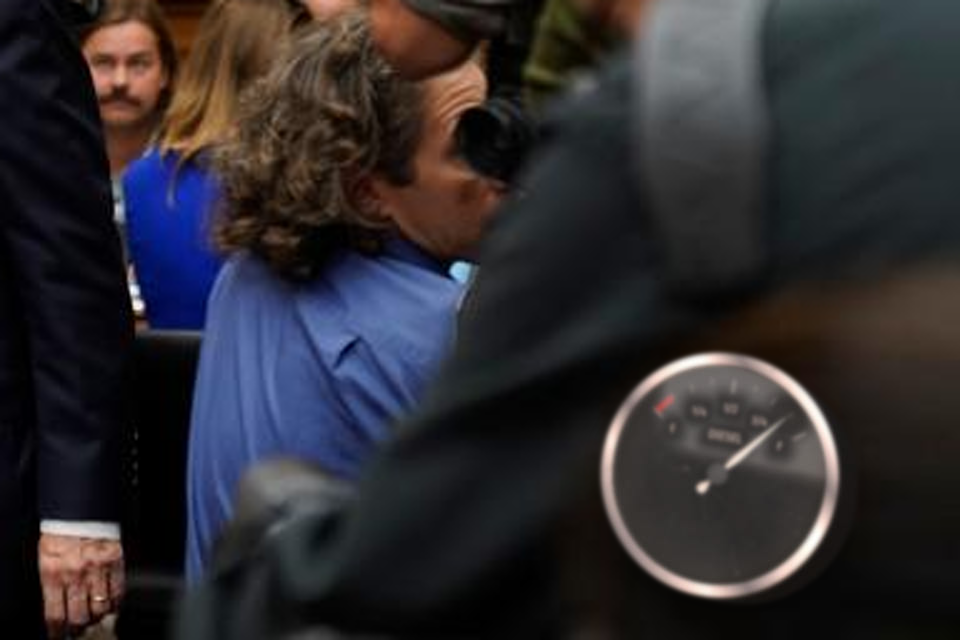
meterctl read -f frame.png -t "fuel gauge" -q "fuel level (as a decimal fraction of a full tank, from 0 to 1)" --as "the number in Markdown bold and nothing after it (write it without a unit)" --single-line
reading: **0.875**
